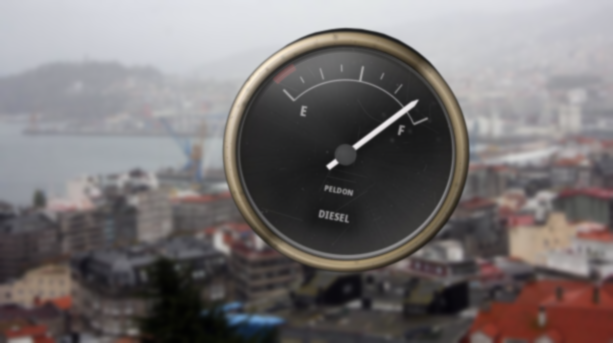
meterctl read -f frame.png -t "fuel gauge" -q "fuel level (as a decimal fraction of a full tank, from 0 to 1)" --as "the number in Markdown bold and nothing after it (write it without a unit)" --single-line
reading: **0.875**
